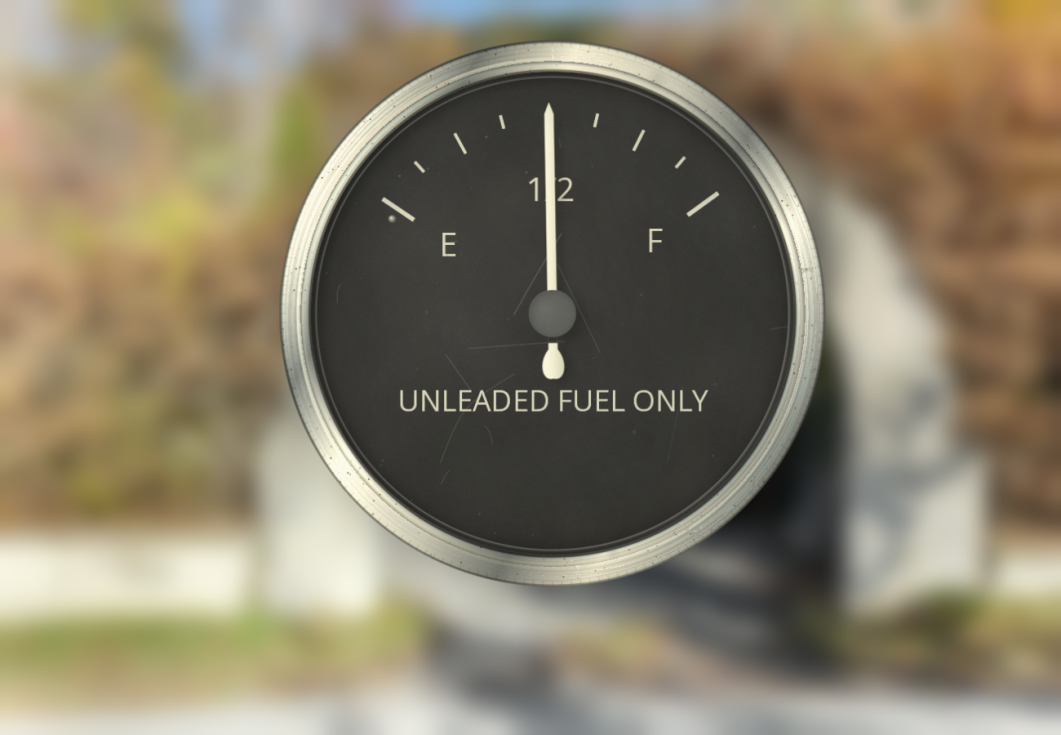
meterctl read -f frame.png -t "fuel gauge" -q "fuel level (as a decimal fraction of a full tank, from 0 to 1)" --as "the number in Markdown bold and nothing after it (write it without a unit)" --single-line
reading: **0.5**
